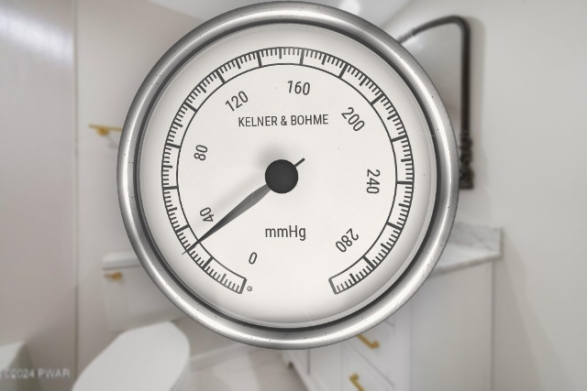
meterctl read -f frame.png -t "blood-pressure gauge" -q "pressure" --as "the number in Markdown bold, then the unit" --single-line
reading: **30** mmHg
